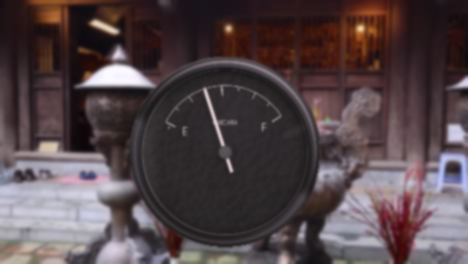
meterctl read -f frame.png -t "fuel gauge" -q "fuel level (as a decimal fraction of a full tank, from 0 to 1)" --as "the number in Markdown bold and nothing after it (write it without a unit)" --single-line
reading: **0.375**
